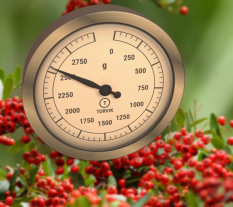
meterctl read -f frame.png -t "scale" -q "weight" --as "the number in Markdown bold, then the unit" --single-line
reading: **2550** g
